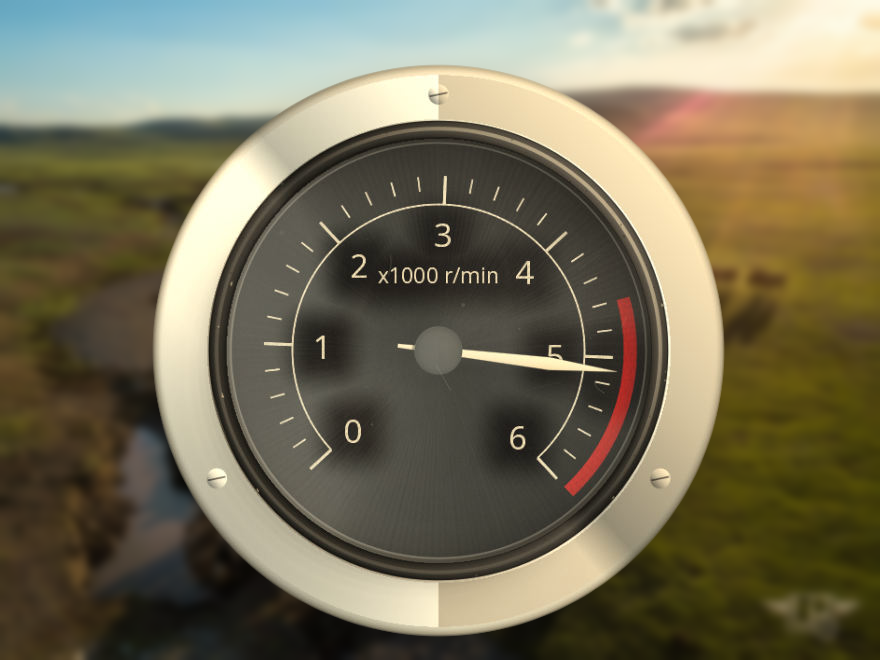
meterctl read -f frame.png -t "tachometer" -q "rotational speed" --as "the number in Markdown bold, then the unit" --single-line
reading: **5100** rpm
